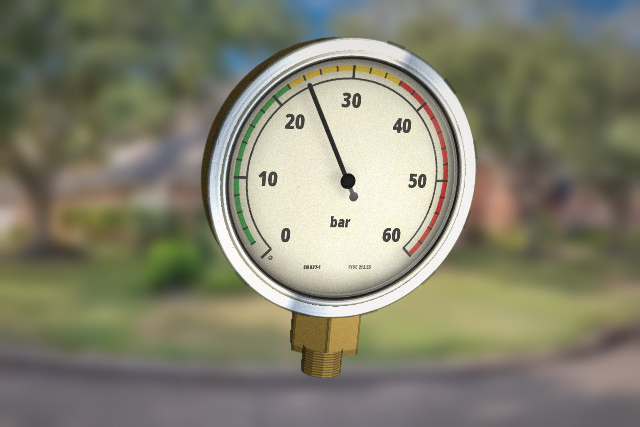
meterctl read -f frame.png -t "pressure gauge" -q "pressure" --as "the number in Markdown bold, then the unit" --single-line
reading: **24** bar
